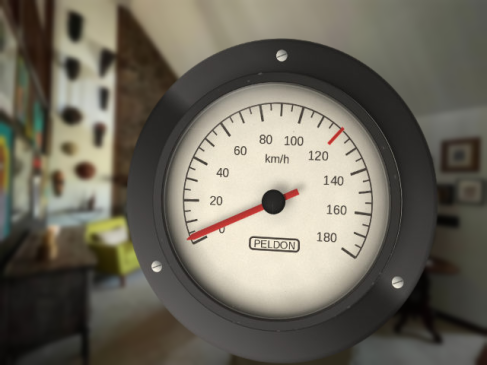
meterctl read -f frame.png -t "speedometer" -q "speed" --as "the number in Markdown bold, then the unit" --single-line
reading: **2.5** km/h
